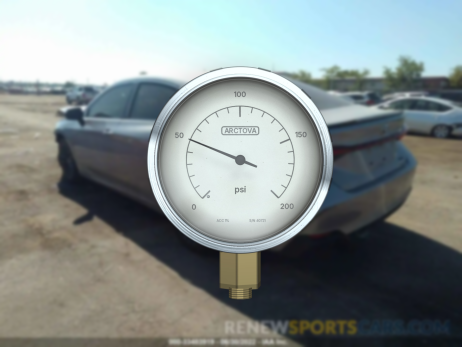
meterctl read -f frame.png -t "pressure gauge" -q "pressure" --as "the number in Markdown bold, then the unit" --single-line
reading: **50** psi
